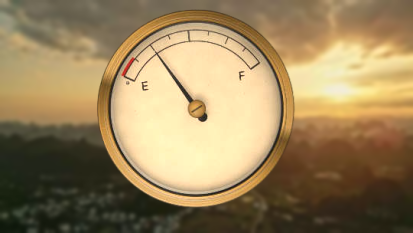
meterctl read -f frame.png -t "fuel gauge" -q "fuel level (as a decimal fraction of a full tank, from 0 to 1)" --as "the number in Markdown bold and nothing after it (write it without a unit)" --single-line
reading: **0.25**
